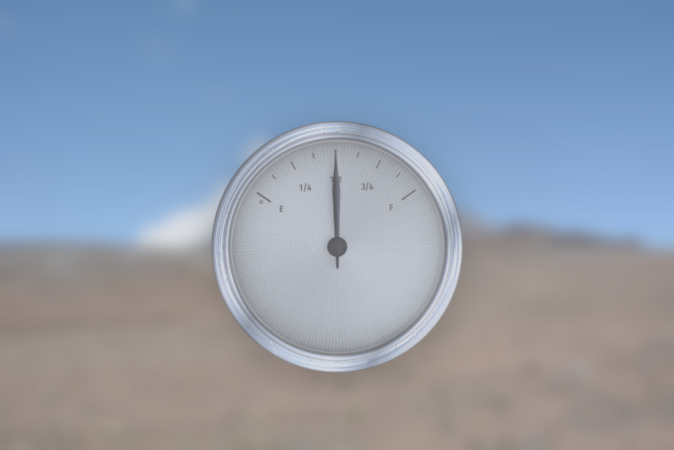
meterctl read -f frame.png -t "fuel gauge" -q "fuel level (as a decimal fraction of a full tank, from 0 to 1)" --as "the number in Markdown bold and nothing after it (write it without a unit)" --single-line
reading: **0.5**
